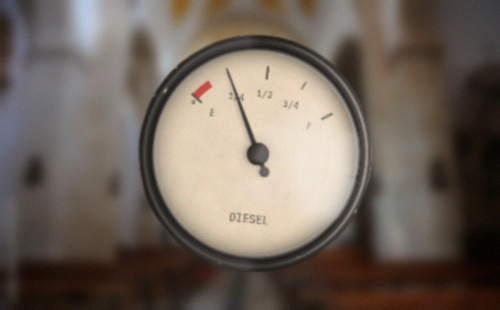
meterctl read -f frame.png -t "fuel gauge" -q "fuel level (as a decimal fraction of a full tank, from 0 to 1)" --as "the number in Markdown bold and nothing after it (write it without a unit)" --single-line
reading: **0.25**
